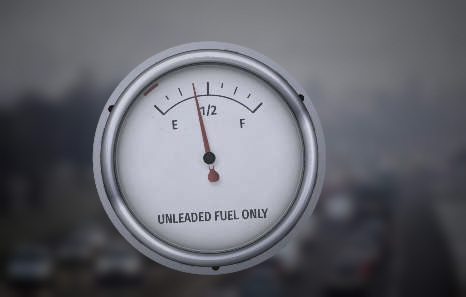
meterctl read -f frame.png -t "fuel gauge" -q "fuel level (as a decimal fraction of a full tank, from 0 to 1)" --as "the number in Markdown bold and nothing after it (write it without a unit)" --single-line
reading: **0.375**
